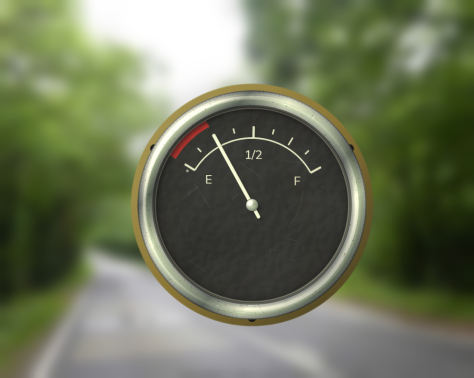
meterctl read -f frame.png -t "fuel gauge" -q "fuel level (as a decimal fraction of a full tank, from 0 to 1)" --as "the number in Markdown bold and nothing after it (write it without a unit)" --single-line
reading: **0.25**
